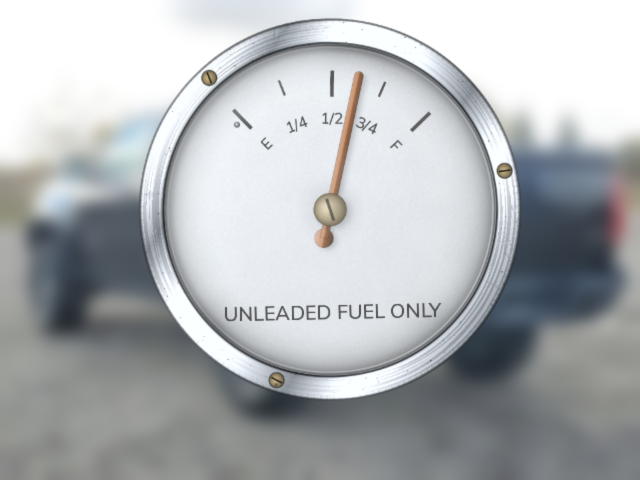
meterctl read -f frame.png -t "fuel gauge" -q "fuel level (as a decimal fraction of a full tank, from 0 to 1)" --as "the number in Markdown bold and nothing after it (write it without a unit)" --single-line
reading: **0.625**
